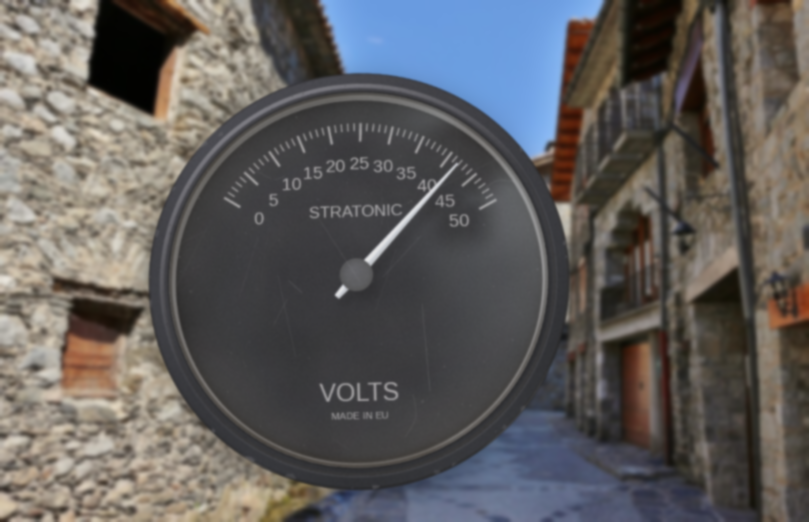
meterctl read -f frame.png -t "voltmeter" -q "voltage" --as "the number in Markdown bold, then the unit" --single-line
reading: **42** V
